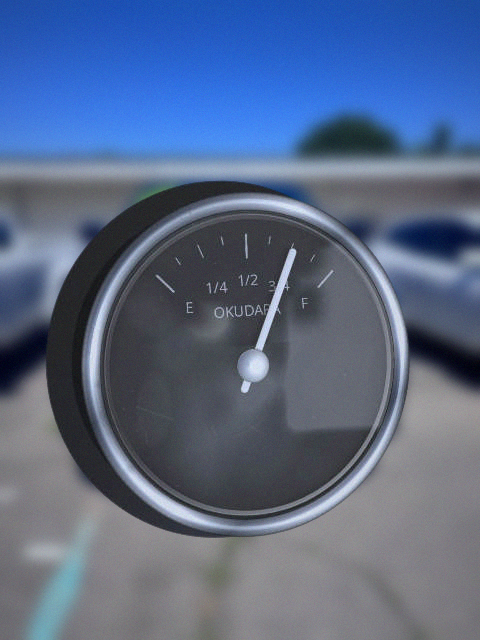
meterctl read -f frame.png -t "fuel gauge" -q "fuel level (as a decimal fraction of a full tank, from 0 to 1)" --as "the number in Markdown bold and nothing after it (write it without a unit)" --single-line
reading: **0.75**
